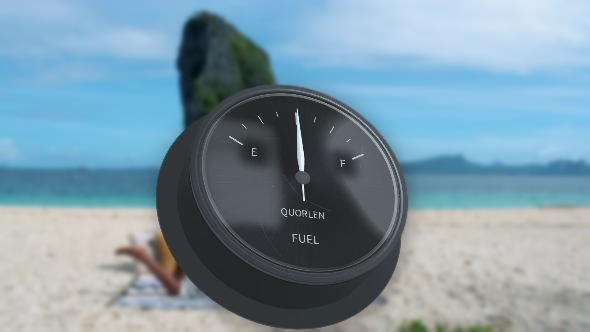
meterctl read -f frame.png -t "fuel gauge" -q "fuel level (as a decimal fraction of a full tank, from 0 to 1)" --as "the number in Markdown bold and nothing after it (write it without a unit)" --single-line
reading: **0.5**
